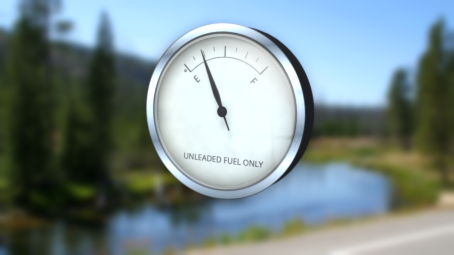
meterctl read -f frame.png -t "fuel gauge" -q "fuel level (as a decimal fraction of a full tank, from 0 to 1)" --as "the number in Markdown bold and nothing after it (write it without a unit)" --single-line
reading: **0.25**
